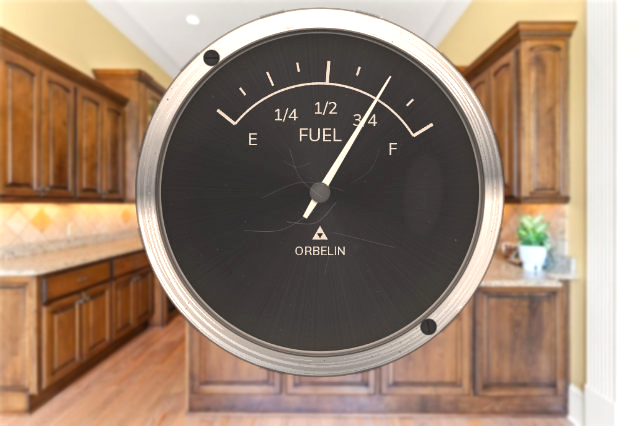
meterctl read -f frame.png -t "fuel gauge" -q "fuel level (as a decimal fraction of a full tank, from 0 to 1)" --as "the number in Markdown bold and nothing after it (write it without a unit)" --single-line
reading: **0.75**
